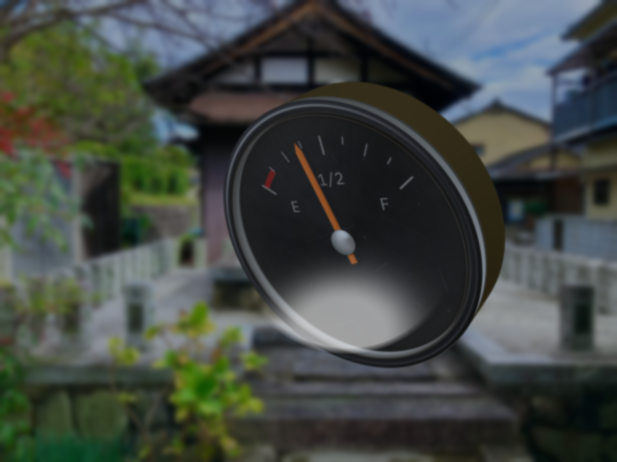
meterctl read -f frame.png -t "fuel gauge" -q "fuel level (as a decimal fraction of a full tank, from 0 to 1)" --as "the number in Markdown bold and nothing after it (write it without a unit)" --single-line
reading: **0.375**
